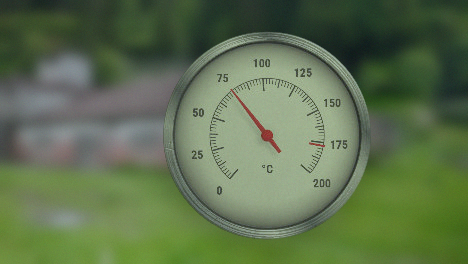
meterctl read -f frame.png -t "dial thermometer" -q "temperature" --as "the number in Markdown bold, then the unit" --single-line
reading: **75** °C
